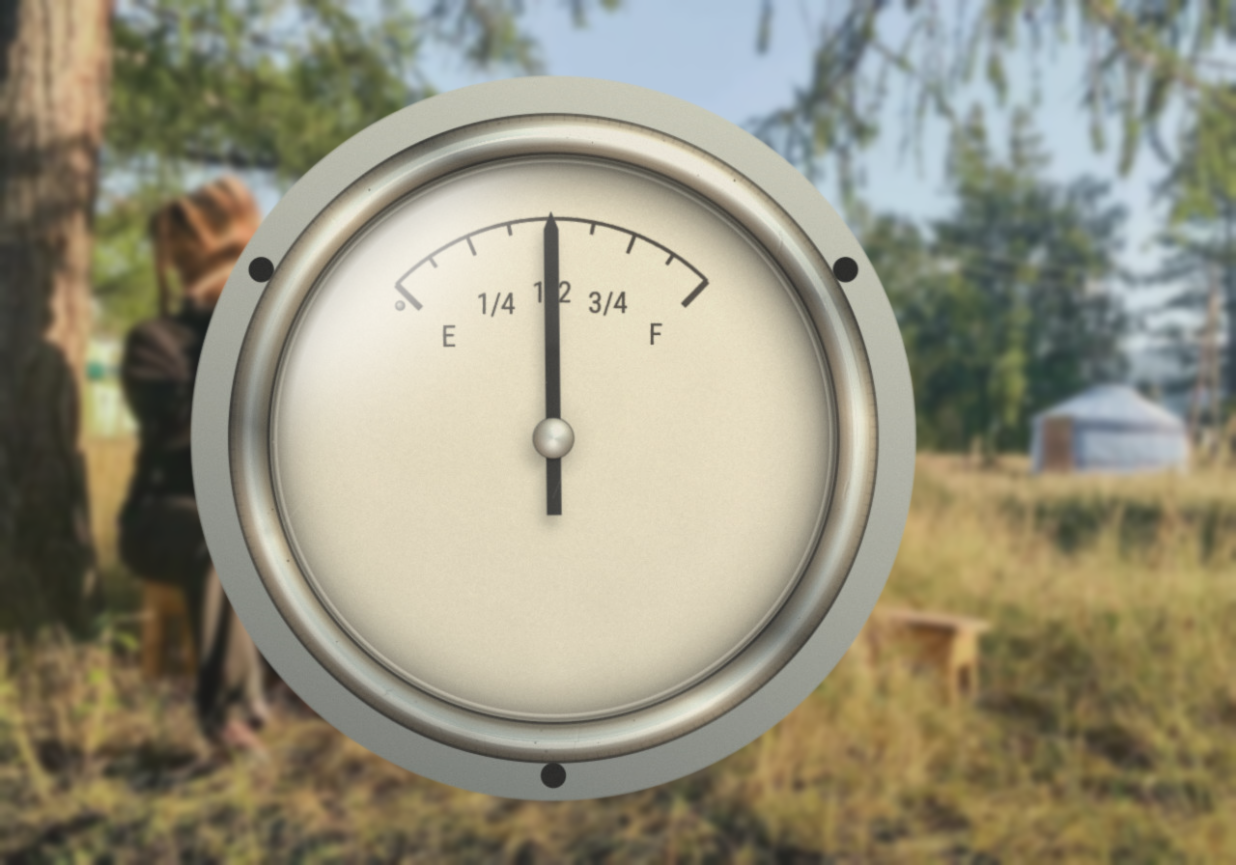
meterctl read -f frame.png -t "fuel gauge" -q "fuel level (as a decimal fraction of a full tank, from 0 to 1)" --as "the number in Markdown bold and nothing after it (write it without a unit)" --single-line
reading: **0.5**
